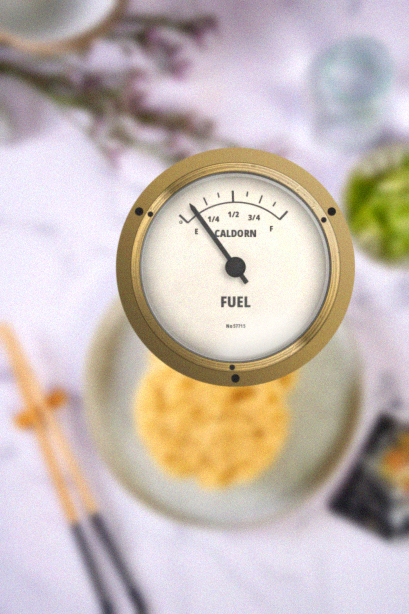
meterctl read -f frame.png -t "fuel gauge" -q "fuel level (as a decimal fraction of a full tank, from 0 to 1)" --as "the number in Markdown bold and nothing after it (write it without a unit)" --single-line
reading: **0.125**
